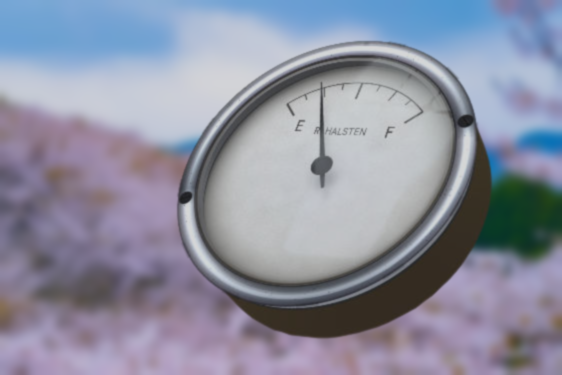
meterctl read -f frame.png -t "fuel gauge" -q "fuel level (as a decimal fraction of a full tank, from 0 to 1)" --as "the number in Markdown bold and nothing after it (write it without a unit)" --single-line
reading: **0.25**
